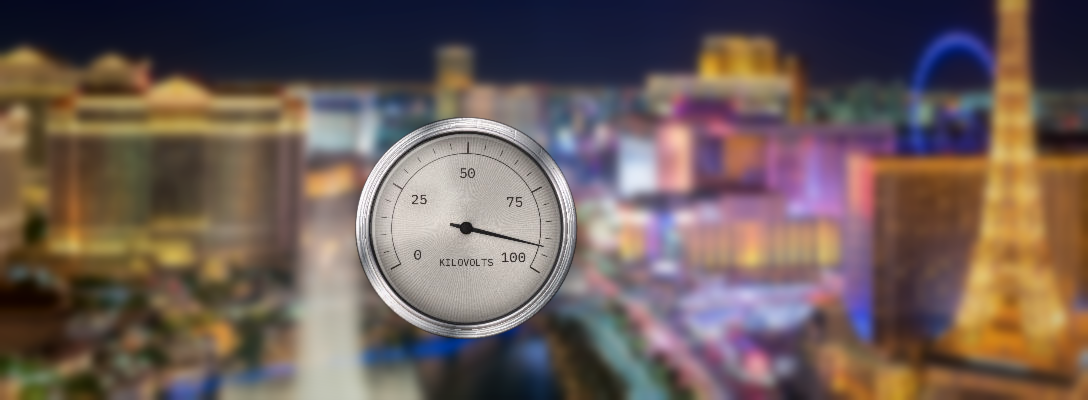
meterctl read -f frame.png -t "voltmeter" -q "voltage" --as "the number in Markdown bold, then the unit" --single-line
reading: **92.5** kV
